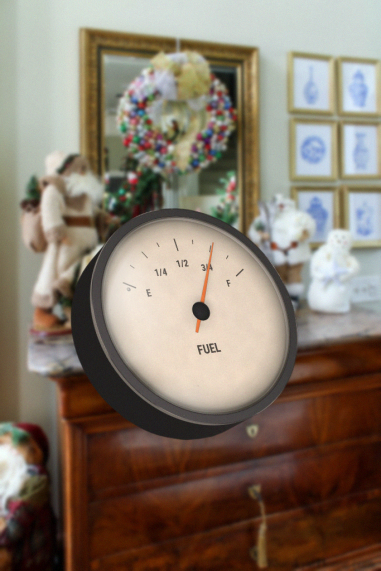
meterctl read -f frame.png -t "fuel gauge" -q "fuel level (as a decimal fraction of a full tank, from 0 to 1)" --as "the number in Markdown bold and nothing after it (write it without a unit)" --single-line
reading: **0.75**
